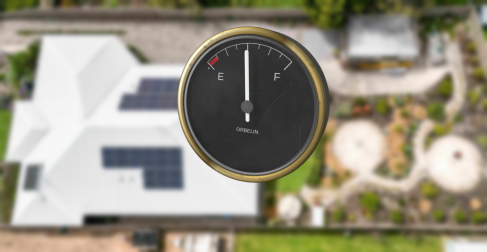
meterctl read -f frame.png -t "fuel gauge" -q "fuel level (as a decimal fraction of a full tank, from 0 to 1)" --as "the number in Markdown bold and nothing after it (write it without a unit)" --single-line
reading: **0.5**
